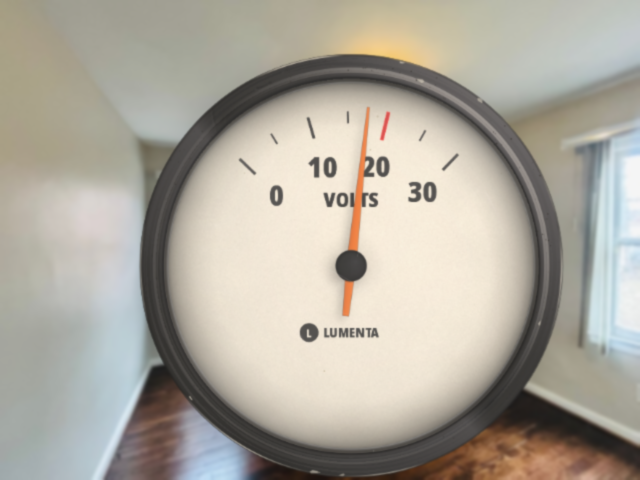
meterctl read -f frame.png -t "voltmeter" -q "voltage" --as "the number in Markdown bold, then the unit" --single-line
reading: **17.5** V
